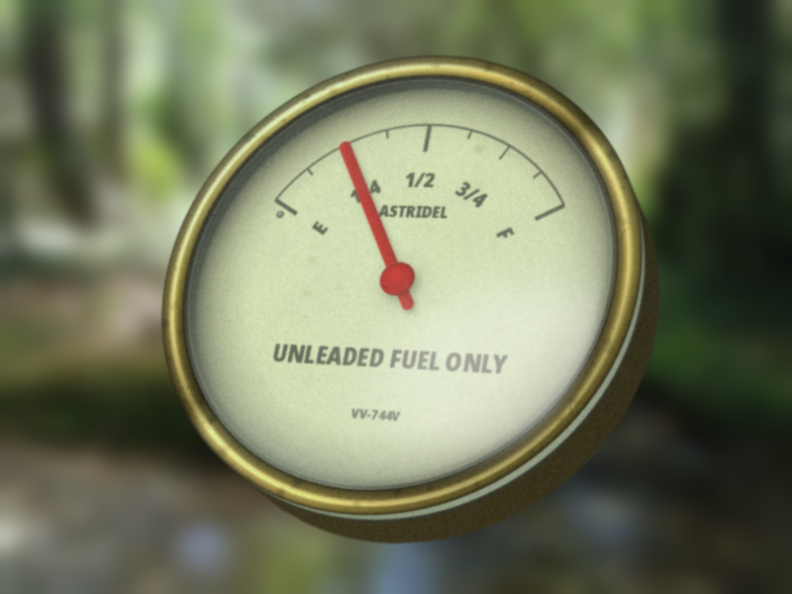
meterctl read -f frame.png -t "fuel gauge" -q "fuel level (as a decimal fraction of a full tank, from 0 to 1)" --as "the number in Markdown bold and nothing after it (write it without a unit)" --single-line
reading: **0.25**
